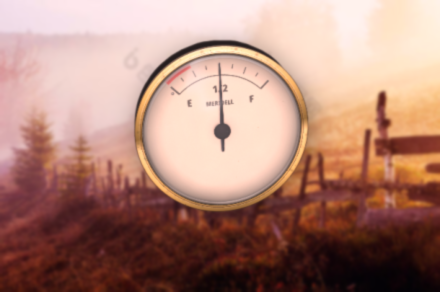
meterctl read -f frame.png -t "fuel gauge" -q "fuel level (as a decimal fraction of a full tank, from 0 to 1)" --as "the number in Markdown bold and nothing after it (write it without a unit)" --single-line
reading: **0.5**
